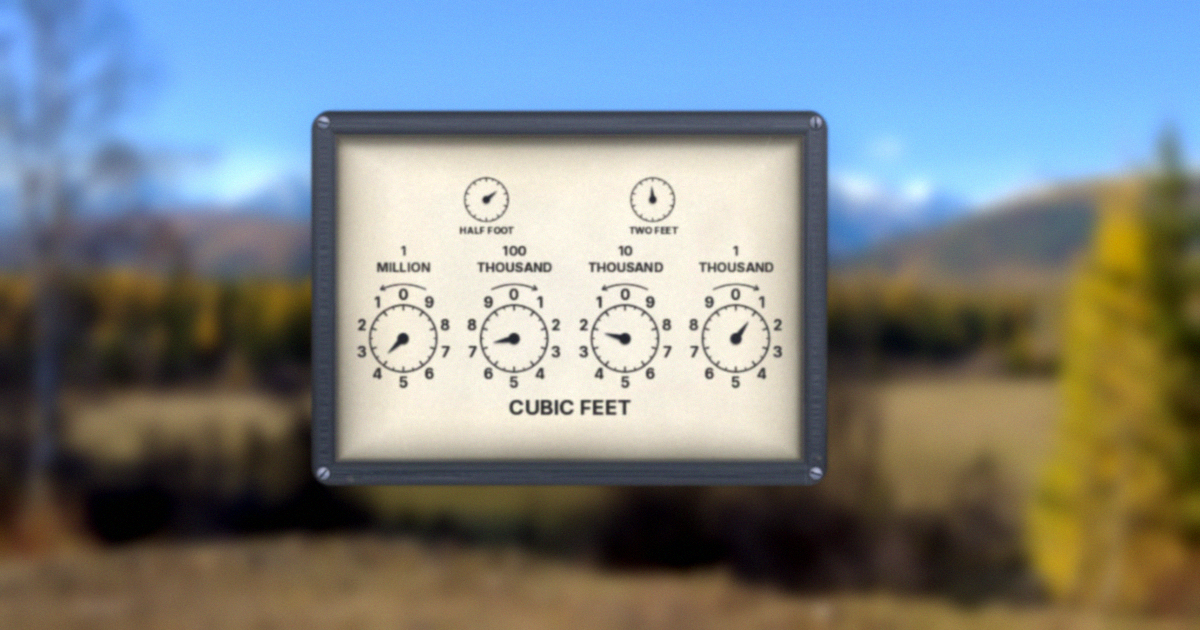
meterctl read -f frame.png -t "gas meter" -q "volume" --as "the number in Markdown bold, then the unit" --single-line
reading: **372100** ft³
